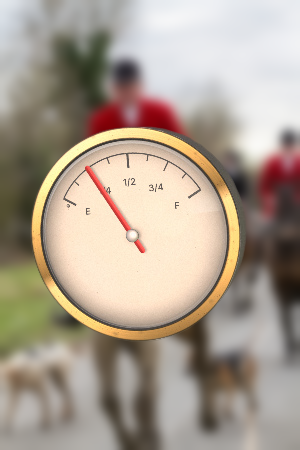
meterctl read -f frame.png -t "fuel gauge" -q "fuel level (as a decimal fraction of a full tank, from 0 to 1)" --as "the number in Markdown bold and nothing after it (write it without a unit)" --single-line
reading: **0.25**
